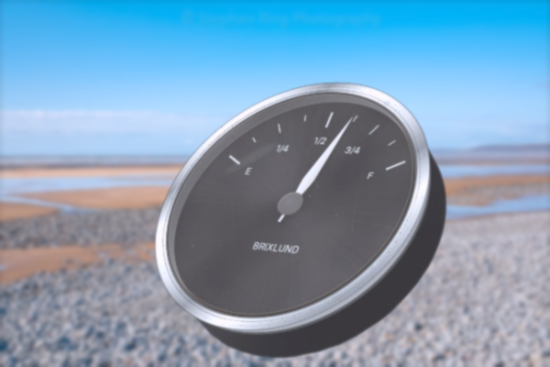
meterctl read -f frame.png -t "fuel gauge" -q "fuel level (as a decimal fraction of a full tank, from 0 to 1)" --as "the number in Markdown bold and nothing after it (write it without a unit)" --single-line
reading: **0.625**
